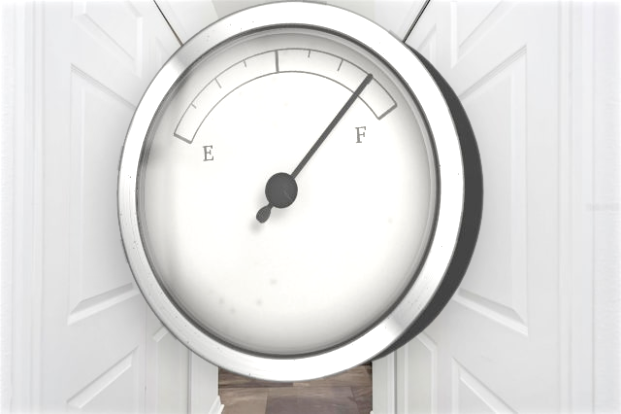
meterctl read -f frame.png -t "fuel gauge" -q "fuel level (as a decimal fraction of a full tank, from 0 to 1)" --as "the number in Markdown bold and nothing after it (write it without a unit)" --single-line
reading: **0.875**
